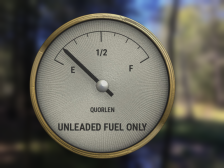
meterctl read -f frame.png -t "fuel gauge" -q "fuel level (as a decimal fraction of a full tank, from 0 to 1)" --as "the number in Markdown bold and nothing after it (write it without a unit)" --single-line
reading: **0.125**
